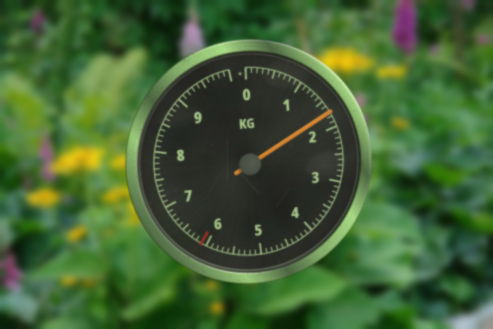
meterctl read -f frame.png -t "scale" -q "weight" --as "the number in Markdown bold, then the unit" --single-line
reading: **1.7** kg
